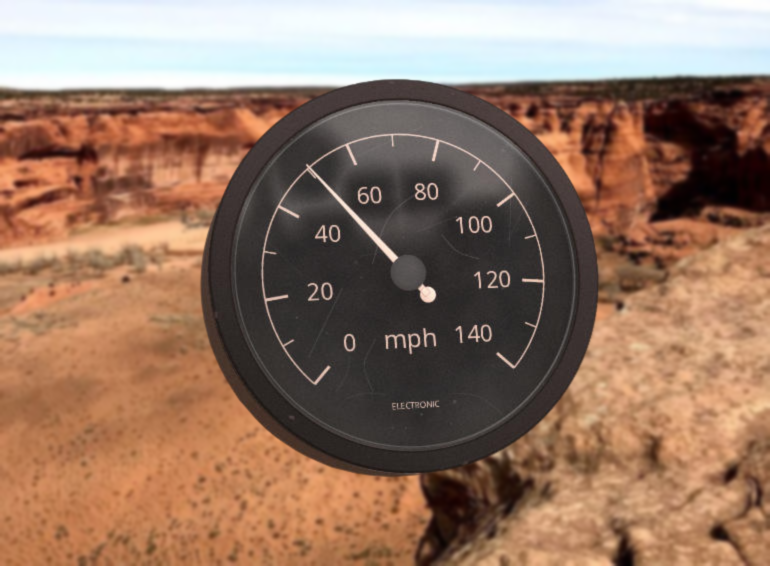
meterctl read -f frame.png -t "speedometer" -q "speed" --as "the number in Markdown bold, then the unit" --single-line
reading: **50** mph
